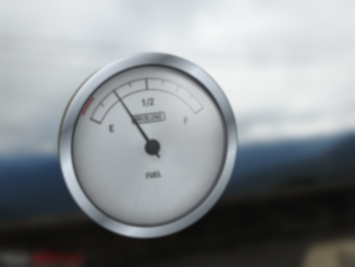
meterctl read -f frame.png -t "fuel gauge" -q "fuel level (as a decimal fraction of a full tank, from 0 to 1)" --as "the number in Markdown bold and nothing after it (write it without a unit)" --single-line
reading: **0.25**
